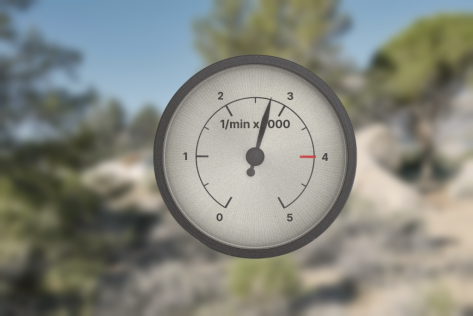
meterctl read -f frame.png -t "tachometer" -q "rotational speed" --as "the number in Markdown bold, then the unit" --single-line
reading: **2750** rpm
